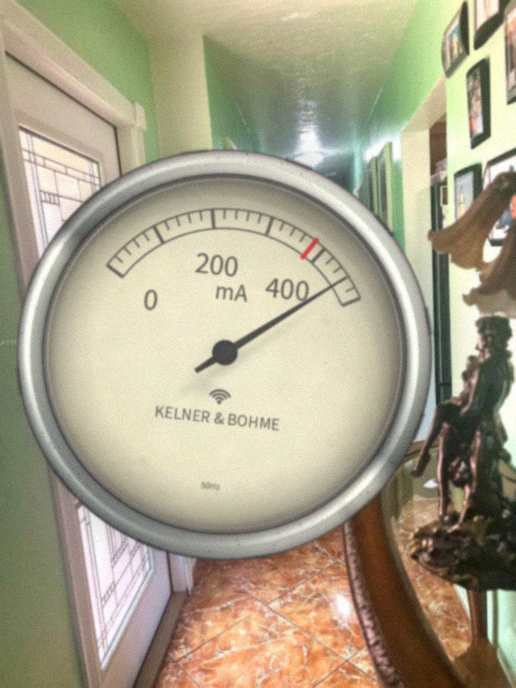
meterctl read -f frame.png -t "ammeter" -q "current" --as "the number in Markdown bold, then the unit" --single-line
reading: **460** mA
